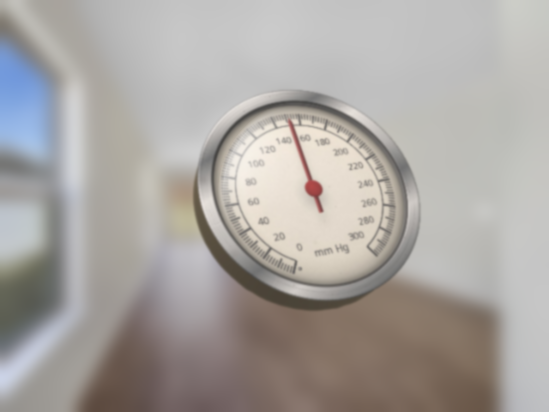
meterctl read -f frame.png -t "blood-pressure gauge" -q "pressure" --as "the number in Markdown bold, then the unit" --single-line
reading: **150** mmHg
